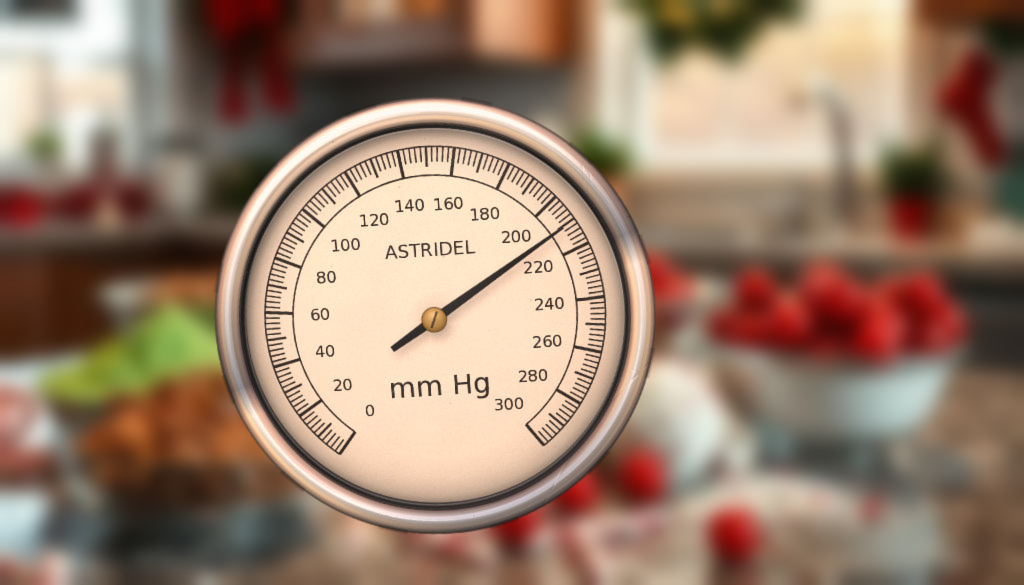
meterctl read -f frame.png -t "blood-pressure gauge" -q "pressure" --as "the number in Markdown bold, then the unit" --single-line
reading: **210** mmHg
